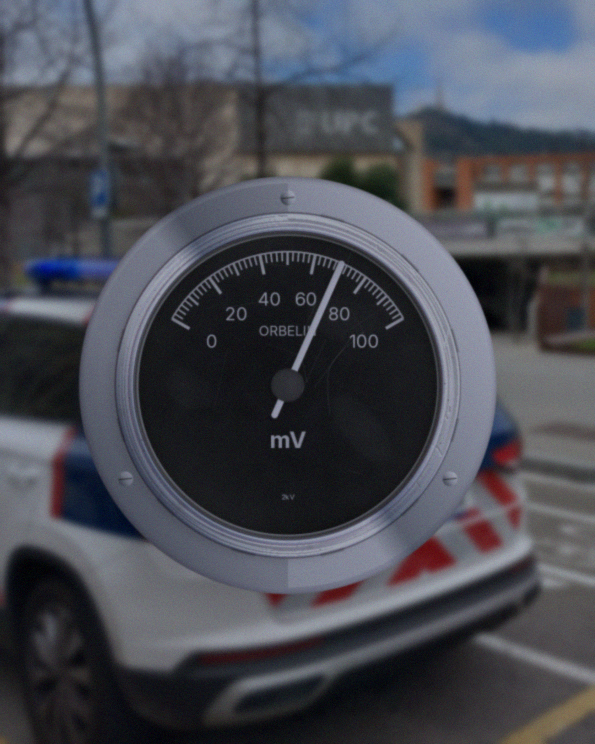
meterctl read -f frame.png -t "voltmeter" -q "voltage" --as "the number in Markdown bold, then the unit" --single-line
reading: **70** mV
